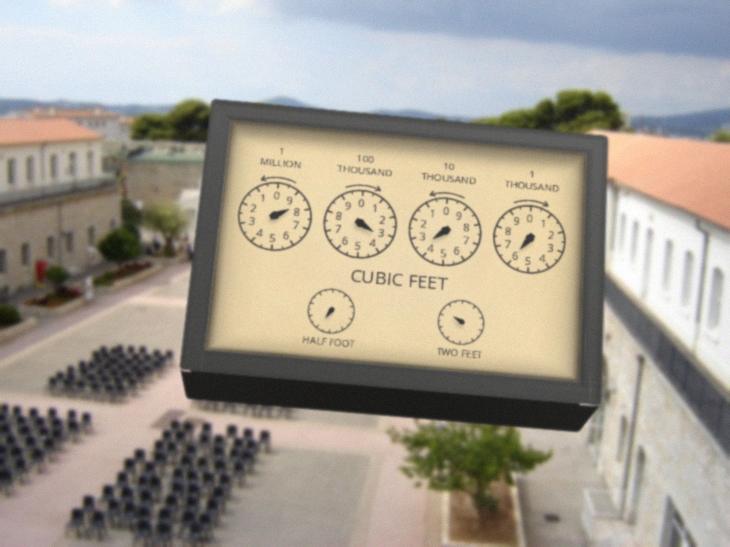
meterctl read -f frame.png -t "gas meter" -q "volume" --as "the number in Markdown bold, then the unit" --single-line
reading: **833600** ft³
